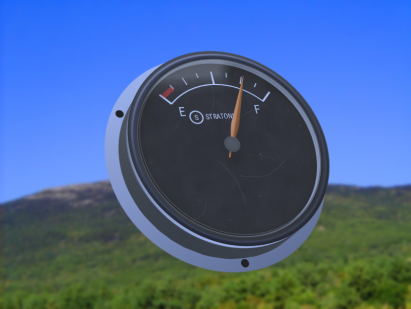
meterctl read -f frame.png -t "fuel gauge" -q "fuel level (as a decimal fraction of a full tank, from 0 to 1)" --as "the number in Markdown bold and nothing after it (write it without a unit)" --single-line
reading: **0.75**
